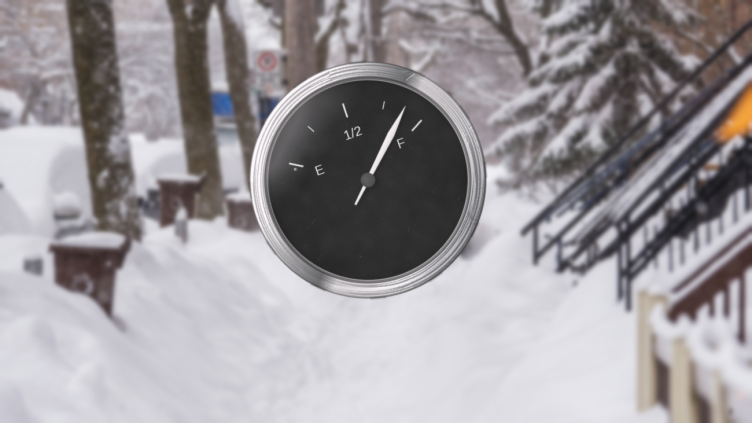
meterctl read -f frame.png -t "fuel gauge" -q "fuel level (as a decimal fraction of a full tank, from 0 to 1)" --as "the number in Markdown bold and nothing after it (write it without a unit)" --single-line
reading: **0.875**
